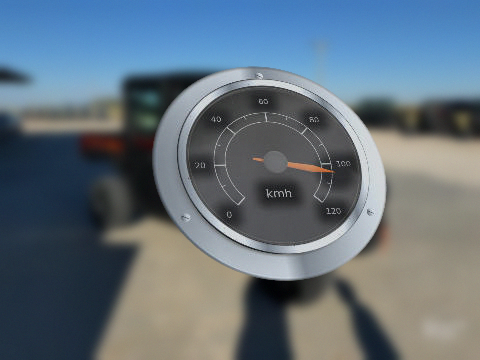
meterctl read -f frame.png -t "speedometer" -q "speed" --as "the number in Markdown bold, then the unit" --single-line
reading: **105** km/h
